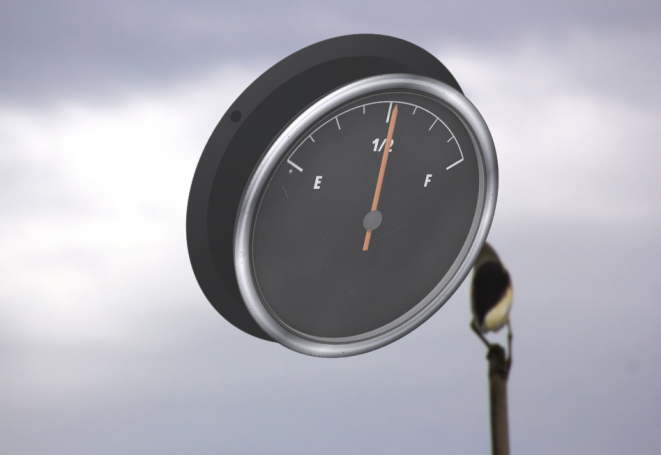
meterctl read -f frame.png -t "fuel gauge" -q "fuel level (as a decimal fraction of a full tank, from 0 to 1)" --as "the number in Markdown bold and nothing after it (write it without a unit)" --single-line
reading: **0.5**
